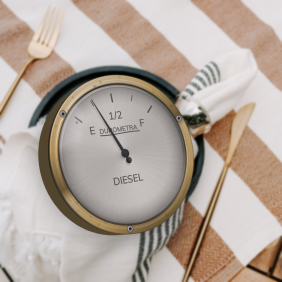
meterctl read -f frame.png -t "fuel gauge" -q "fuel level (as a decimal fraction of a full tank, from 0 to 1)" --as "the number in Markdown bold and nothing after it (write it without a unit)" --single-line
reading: **0.25**
